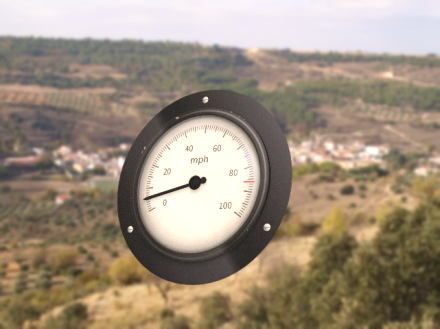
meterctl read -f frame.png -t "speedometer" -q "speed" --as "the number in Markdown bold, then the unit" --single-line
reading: **5** mph
